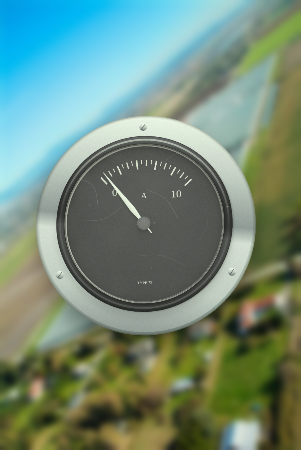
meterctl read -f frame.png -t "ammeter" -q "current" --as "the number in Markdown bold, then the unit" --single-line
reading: **0.5** A
